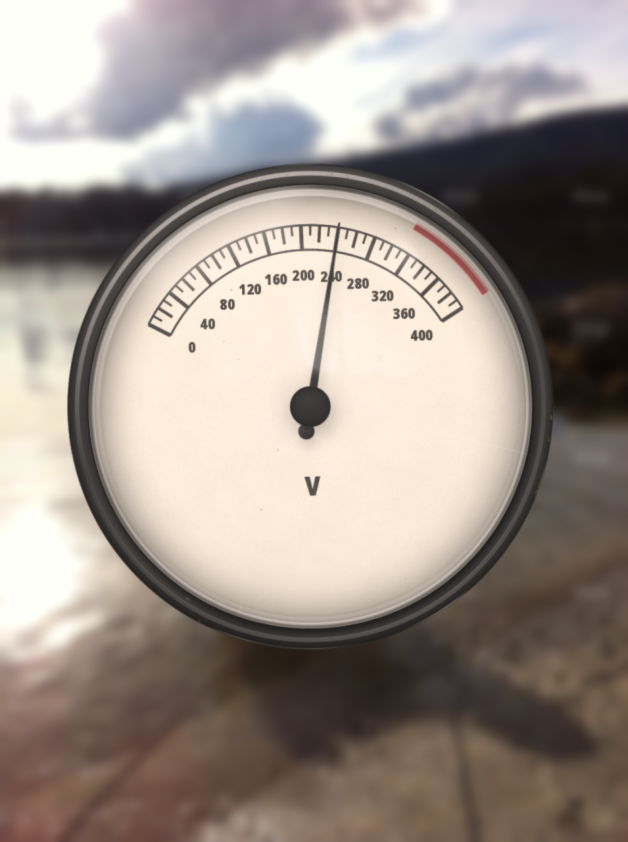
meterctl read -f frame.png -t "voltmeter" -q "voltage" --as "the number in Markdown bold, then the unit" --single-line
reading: **240** V
